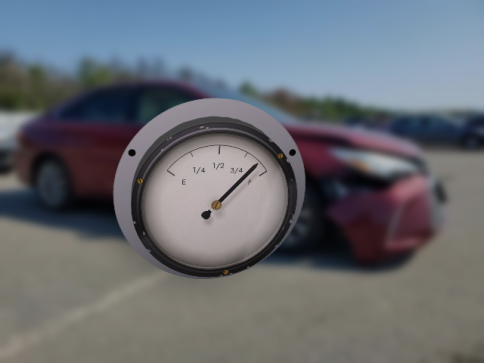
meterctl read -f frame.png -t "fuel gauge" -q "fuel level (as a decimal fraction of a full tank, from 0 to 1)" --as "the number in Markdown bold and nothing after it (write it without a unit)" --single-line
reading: **0.875**
